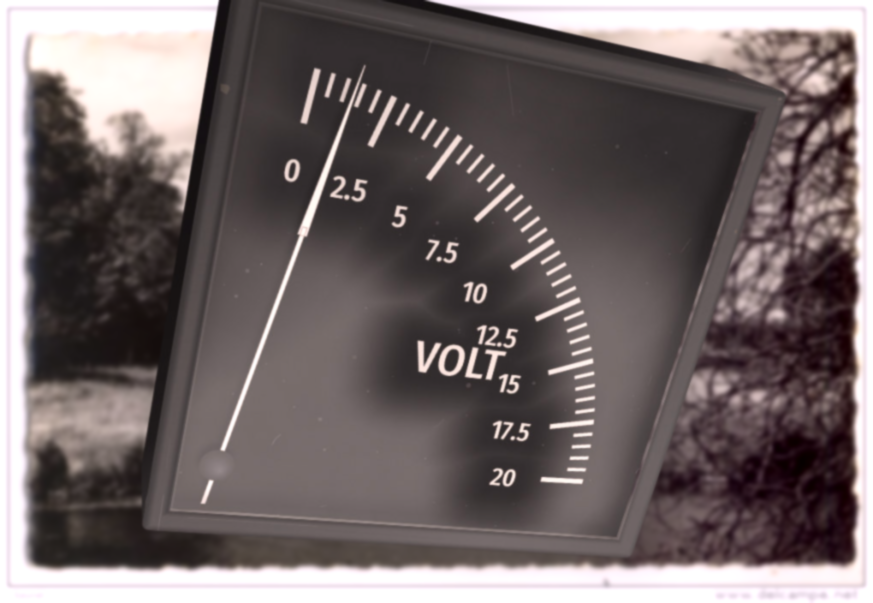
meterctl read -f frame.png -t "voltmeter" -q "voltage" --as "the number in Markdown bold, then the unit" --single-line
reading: **1.25** V
